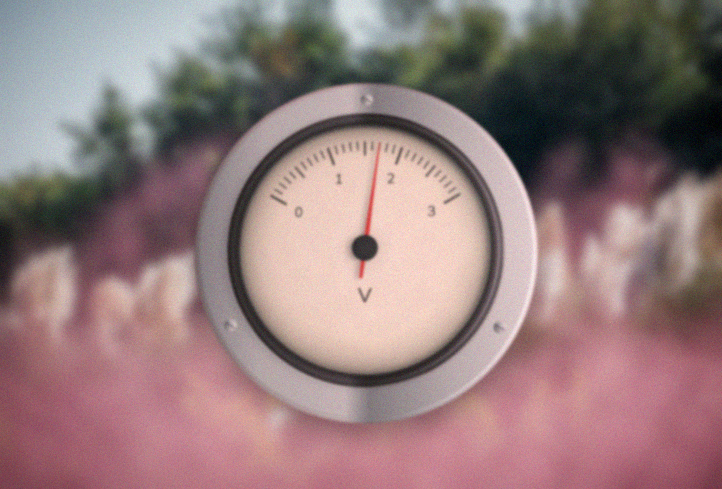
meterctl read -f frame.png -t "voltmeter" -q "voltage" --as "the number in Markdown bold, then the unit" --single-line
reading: **1.7** V
